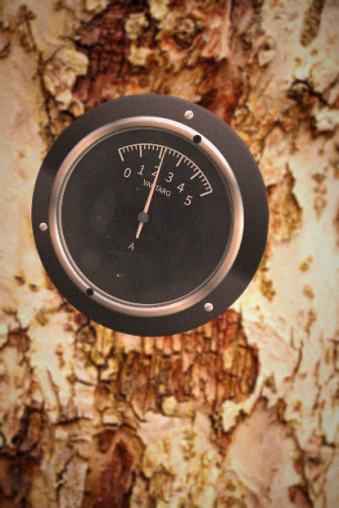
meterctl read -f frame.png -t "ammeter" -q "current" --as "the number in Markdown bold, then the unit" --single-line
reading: **2.2** A
